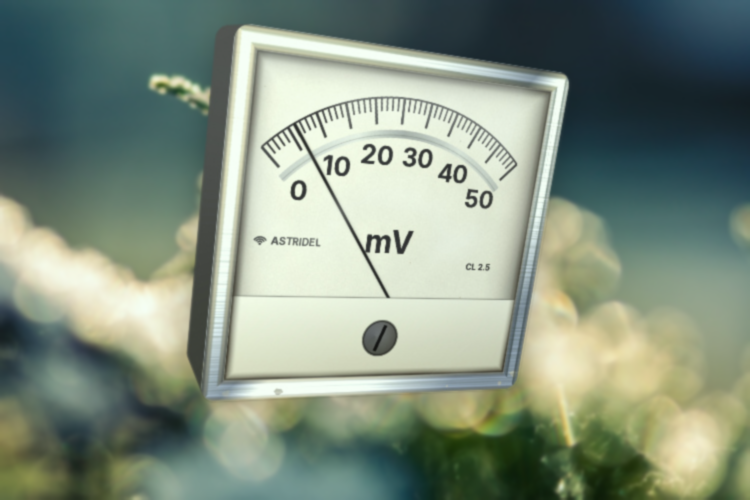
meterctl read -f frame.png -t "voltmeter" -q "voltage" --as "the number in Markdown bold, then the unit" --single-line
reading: **6** mV
